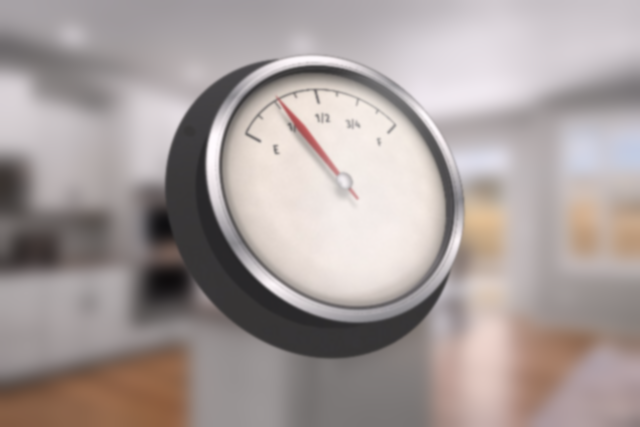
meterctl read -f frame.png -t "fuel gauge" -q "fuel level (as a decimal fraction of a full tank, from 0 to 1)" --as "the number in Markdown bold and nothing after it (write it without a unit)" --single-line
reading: **0.25**
